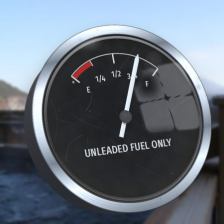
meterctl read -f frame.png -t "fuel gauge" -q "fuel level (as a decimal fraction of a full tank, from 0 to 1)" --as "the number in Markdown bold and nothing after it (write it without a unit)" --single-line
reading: **0.75**
